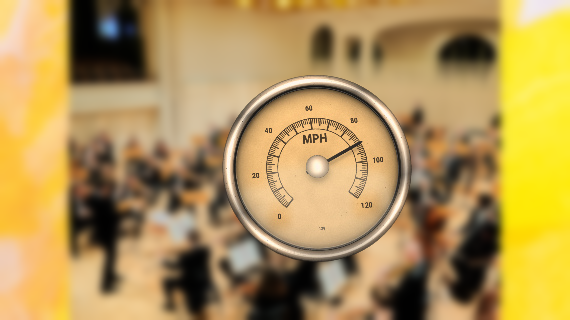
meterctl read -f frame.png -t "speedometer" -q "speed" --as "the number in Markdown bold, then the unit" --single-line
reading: **90** mph
